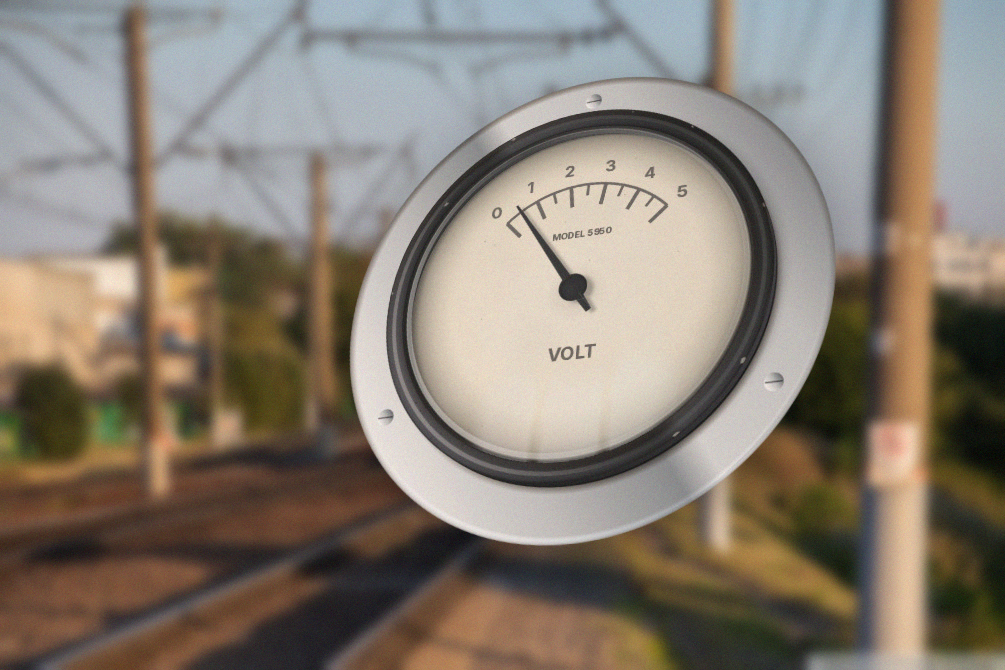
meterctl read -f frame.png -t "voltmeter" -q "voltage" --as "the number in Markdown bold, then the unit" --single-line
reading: **0.5** V
